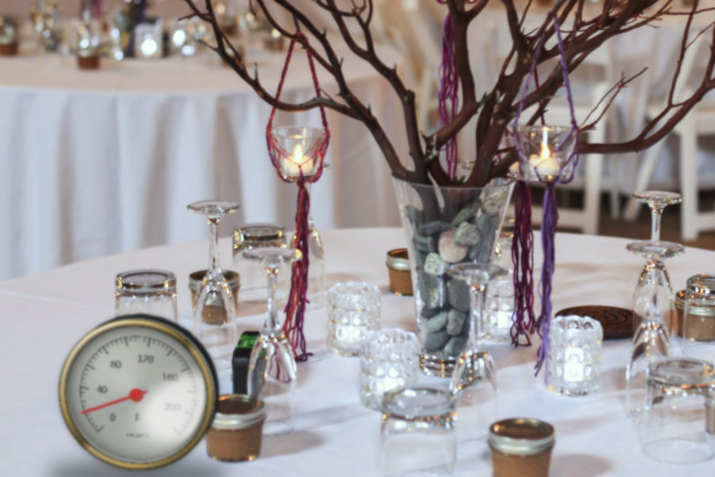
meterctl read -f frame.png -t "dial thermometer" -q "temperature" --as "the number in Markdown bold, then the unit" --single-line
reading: **20** °F
